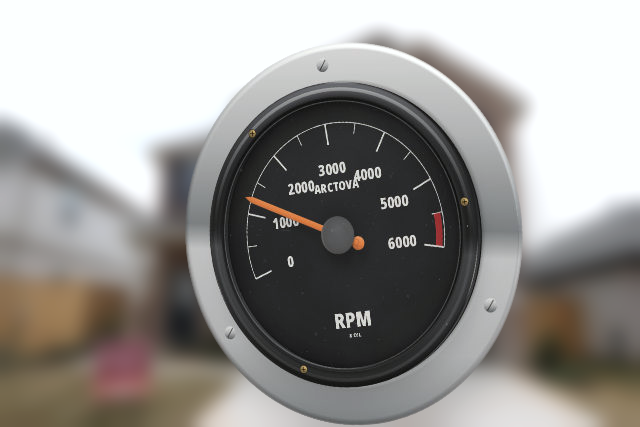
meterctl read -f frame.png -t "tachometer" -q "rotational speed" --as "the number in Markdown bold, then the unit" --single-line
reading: **1250** rpm
